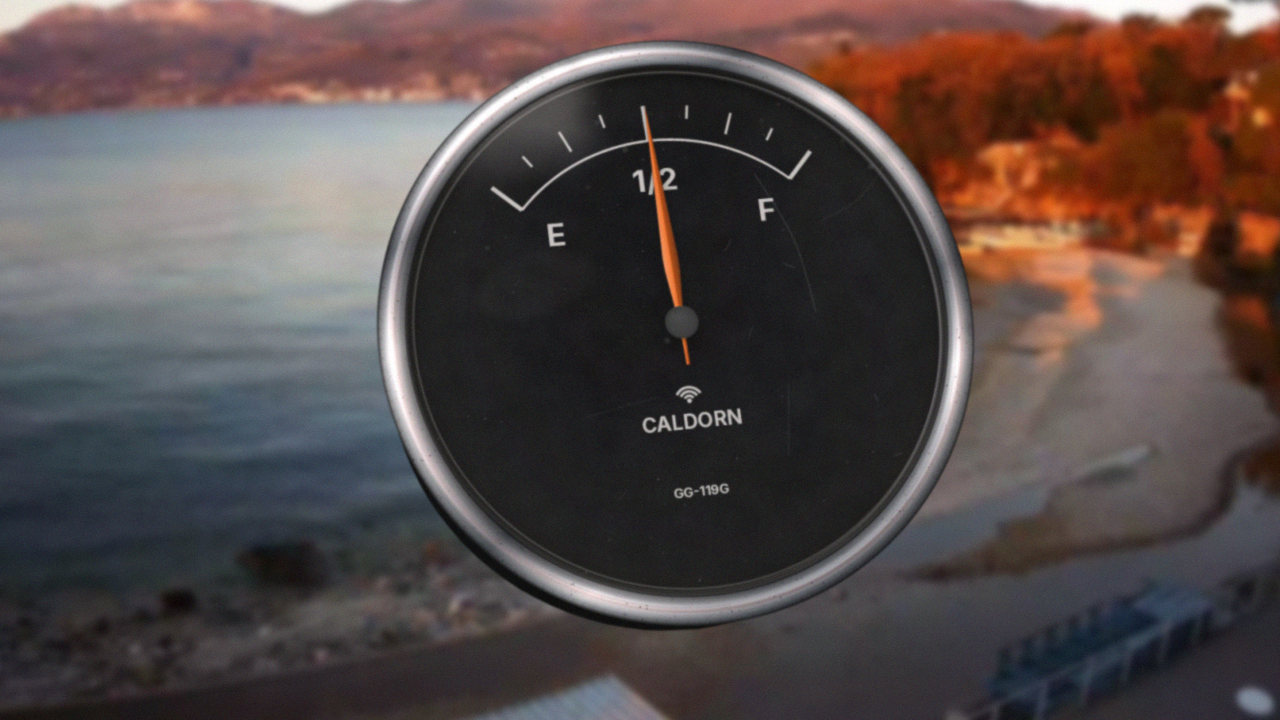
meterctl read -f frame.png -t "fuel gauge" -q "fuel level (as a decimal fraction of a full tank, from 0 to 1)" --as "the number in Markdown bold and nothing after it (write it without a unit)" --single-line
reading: **0.5**
